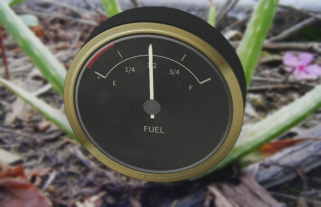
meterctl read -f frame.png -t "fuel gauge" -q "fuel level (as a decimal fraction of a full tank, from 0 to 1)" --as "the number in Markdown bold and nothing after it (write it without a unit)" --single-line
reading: **0.5**
